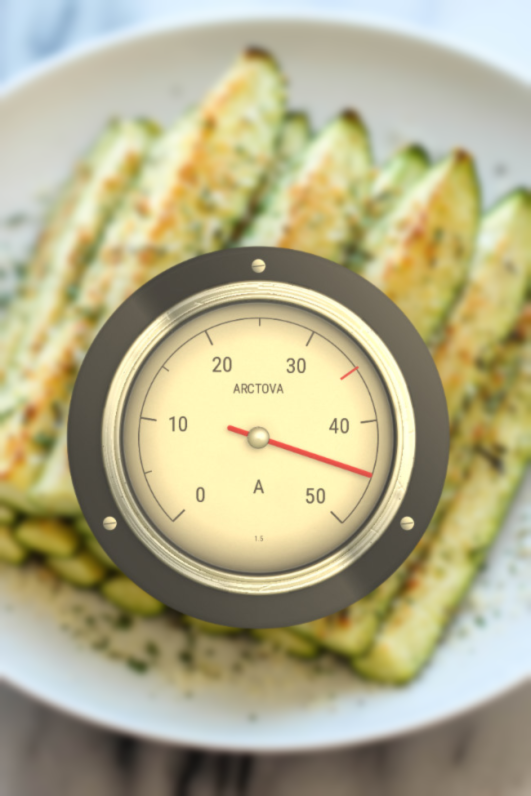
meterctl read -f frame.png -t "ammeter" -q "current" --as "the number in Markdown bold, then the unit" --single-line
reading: **45** A
